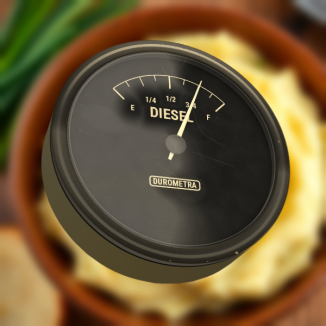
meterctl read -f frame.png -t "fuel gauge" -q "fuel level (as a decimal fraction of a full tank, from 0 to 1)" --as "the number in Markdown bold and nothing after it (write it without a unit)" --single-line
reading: **0.75**
